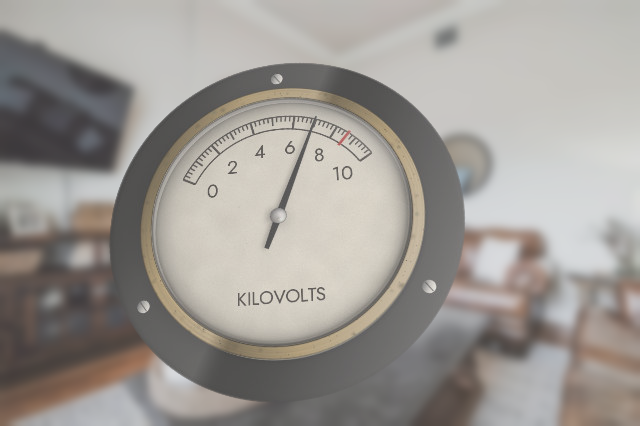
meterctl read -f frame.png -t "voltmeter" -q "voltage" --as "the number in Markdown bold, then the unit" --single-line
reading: **7** kV
